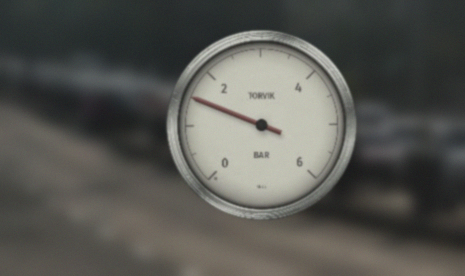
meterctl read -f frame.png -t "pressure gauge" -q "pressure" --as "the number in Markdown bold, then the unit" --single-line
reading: **1.5** bar
